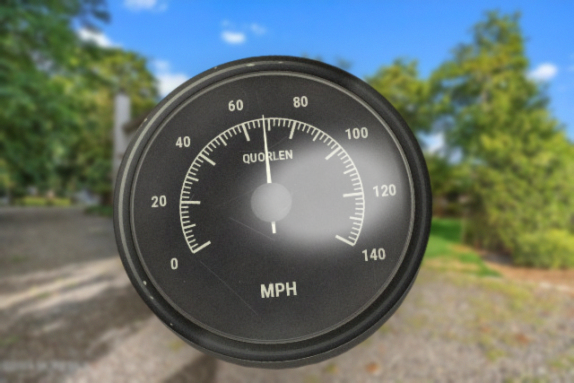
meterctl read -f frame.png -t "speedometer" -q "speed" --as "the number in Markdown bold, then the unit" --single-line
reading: **68** mph
